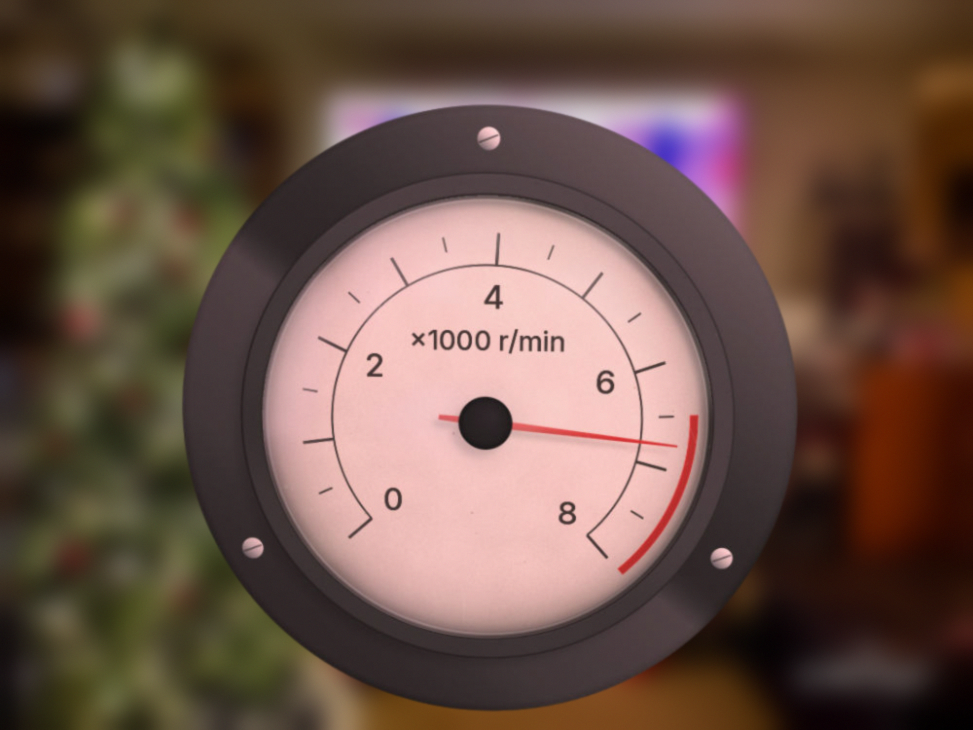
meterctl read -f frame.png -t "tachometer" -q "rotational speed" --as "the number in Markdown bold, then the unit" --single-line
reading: **6750** rpm
